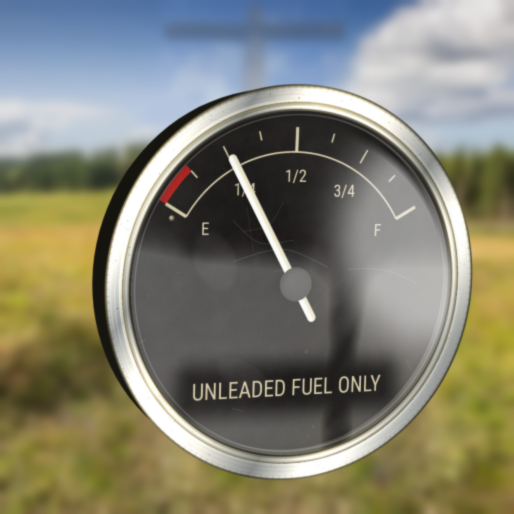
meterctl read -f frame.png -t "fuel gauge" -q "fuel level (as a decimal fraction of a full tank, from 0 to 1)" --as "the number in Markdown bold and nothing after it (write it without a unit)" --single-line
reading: **0.25**
